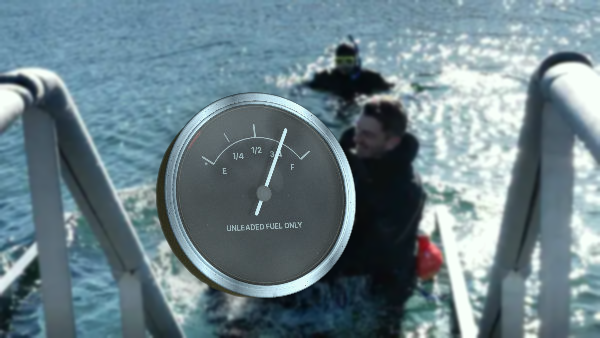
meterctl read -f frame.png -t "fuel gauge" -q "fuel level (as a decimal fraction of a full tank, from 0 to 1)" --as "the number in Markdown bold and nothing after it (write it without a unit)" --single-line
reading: **0.75**
